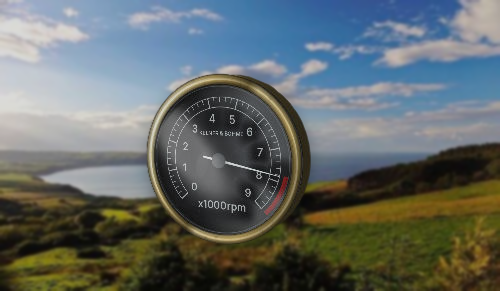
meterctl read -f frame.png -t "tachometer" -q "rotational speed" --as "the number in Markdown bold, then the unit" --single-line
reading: **7800** rpm
